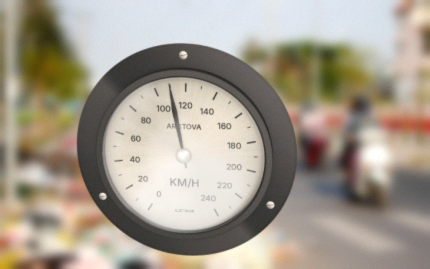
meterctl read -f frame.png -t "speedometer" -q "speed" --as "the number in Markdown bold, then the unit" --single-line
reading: **110** km/h
